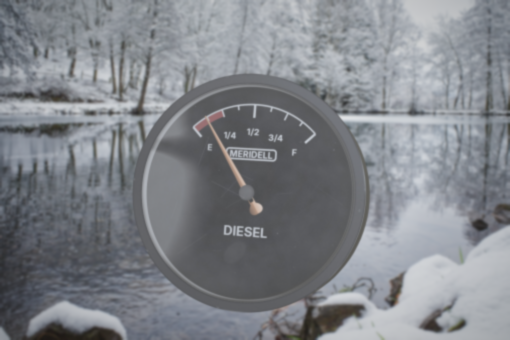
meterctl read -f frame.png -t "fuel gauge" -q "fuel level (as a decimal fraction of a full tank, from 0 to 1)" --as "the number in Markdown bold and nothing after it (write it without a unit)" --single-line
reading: **0.125**
